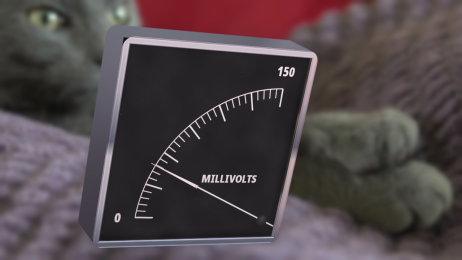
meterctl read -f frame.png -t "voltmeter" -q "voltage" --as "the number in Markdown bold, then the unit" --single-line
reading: **40** mV
